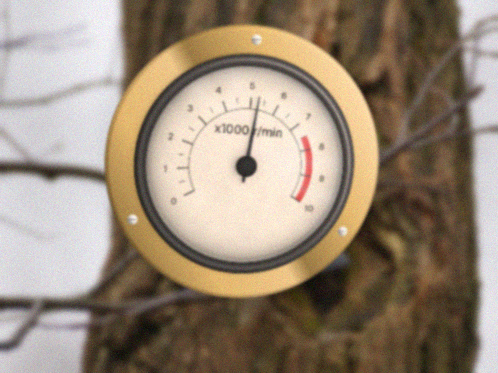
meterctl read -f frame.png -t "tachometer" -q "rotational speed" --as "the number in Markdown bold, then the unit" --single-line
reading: **5250** rpm
